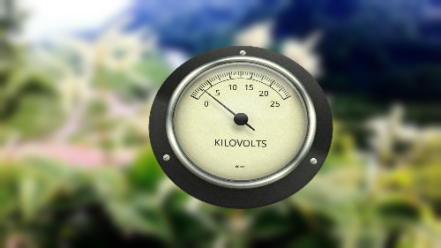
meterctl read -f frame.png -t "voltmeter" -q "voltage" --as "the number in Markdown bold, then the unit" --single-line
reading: **2.5** kV
